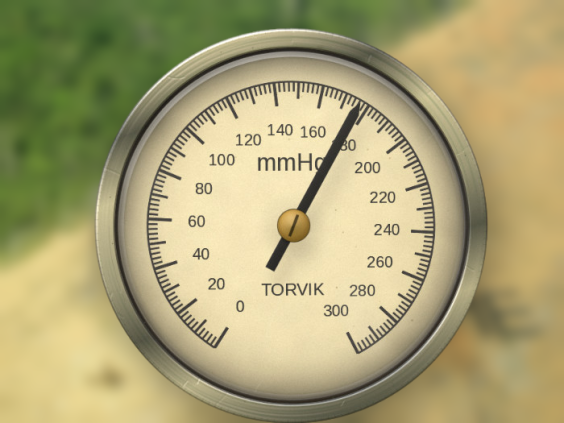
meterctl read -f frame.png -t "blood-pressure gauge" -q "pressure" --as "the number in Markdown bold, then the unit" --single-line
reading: **176** mmHg
